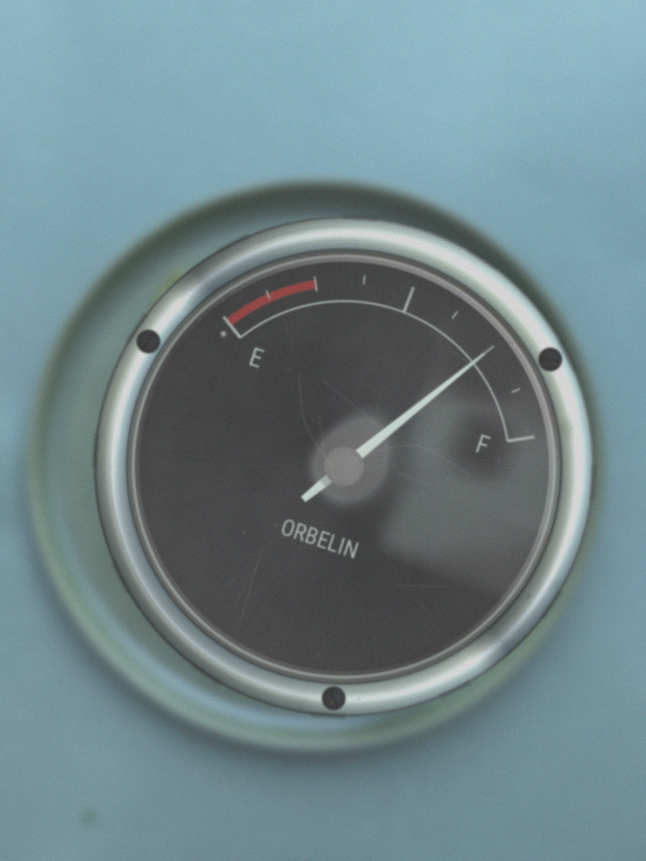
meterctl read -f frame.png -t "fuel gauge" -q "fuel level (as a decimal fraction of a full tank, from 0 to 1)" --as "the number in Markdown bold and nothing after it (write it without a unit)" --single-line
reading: **0.75**
